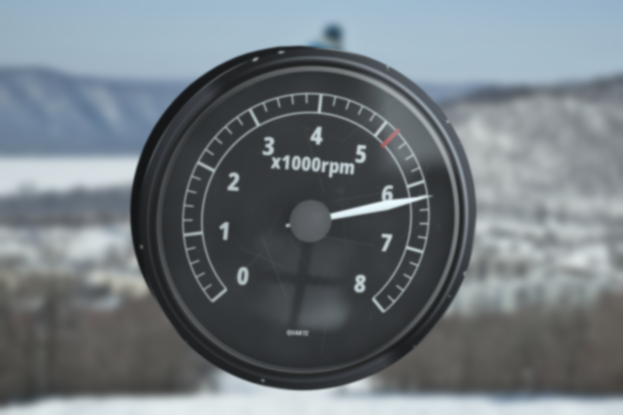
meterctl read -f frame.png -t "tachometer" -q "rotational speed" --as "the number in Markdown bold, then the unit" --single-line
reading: **6200** rpm
